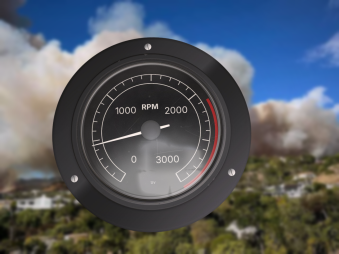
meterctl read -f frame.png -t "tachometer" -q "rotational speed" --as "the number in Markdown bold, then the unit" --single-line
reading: **450** rpm
